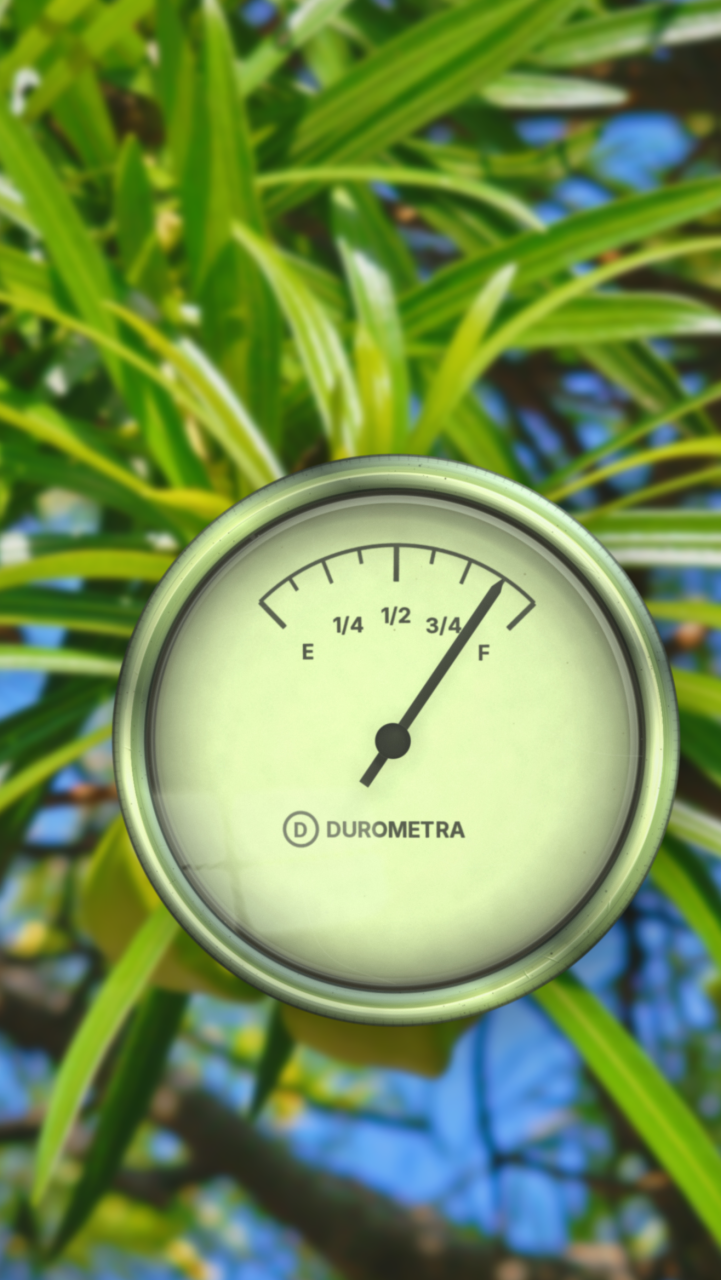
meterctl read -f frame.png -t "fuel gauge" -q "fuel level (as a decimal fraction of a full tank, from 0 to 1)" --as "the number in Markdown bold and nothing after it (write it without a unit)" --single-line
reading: **0.875**
